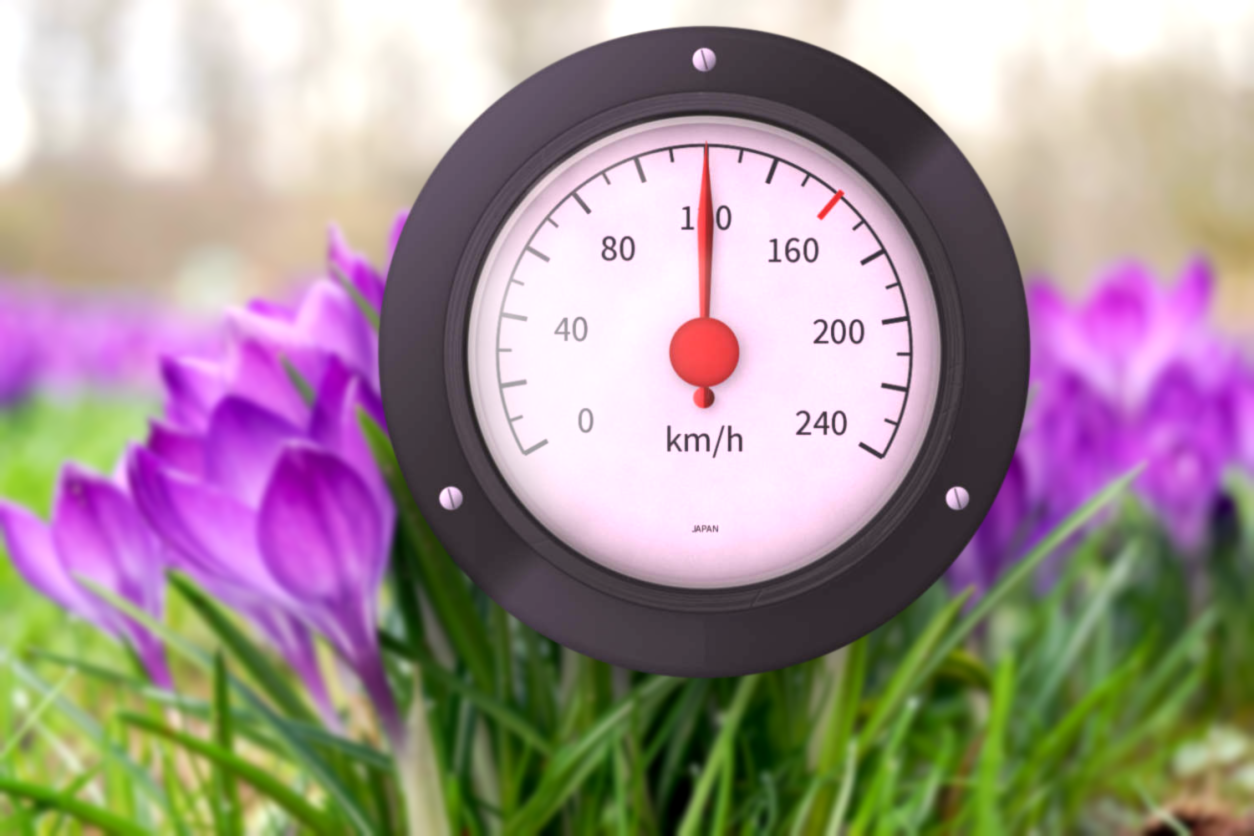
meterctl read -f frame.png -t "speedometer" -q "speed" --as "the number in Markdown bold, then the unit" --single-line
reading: **120** km/h
